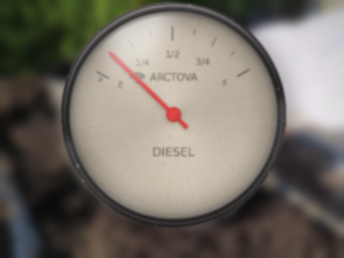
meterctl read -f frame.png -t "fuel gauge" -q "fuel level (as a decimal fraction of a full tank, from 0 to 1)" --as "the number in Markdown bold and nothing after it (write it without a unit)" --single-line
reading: **0.125**
